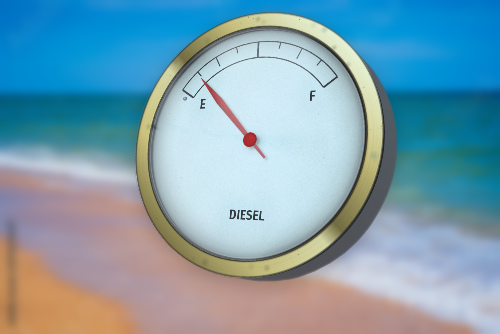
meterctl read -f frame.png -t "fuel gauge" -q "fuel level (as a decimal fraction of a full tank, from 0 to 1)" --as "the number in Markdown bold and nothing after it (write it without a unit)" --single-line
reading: **0.125**
